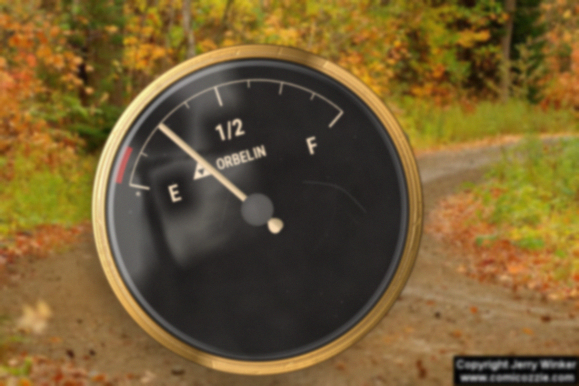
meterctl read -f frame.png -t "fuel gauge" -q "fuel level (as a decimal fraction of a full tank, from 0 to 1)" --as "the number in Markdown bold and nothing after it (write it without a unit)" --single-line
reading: **0.25**
